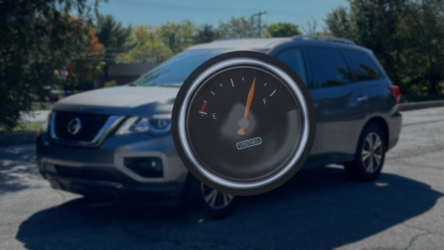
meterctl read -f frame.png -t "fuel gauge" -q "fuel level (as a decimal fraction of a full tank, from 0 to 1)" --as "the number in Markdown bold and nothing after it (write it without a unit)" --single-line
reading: **0.75**
